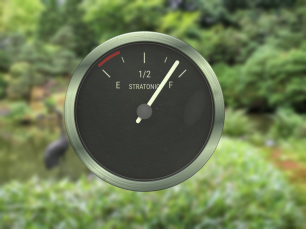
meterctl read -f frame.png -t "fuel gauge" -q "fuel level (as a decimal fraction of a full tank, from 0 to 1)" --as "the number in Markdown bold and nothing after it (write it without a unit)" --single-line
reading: **0.875**
